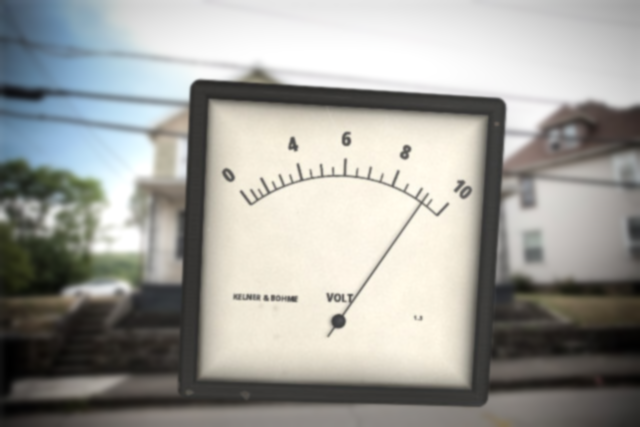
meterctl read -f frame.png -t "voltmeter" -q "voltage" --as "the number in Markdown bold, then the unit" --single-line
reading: **9.25** V
